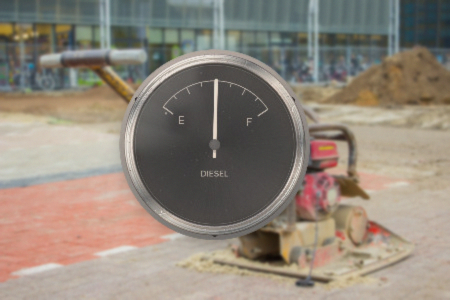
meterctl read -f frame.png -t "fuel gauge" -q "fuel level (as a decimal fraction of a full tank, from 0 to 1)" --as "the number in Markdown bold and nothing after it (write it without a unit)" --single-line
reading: **0.5**
